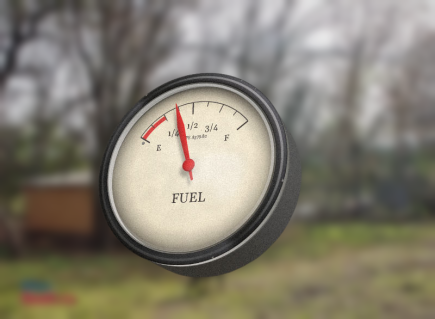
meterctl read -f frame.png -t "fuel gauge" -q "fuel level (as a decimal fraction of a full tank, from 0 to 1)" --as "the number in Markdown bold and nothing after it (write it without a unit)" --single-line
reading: **0.375**
